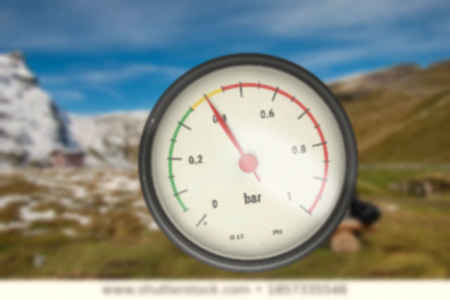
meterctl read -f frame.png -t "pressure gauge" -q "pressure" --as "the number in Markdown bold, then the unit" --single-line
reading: **0.4** bar
